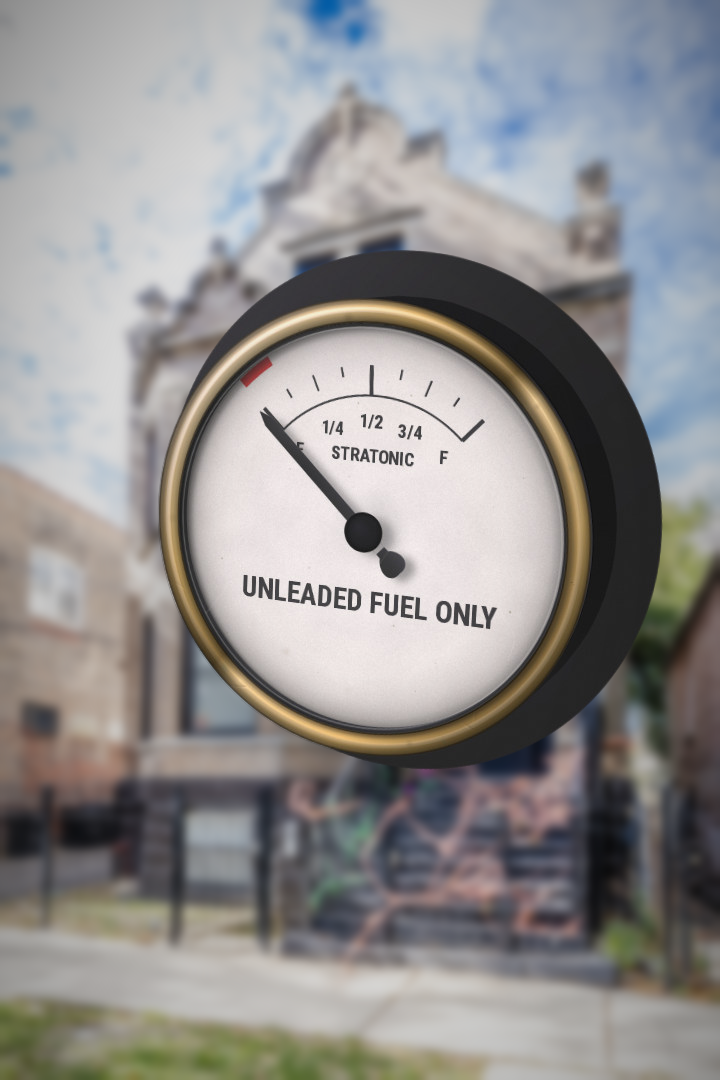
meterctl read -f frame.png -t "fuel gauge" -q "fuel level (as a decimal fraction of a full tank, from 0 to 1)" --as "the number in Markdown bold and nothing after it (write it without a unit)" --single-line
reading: **0**
